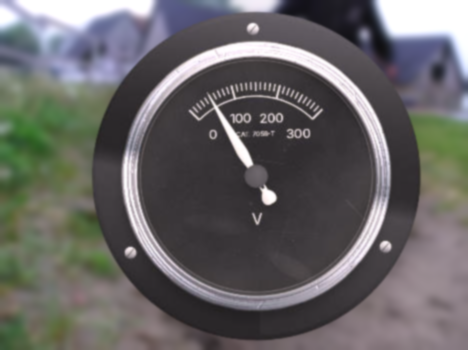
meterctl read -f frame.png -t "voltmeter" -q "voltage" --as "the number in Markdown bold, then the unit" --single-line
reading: **50** V
